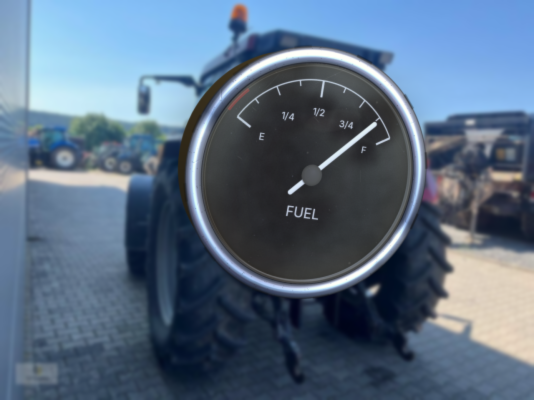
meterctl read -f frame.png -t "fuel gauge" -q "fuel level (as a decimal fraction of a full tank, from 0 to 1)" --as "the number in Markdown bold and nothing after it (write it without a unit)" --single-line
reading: **0.875**
